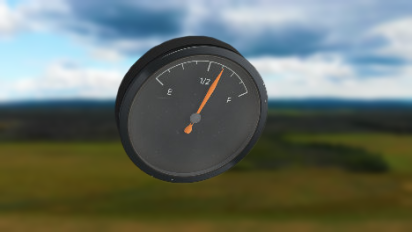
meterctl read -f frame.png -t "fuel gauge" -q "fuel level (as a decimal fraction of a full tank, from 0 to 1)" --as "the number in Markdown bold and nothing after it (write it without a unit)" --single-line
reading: **0.625**
